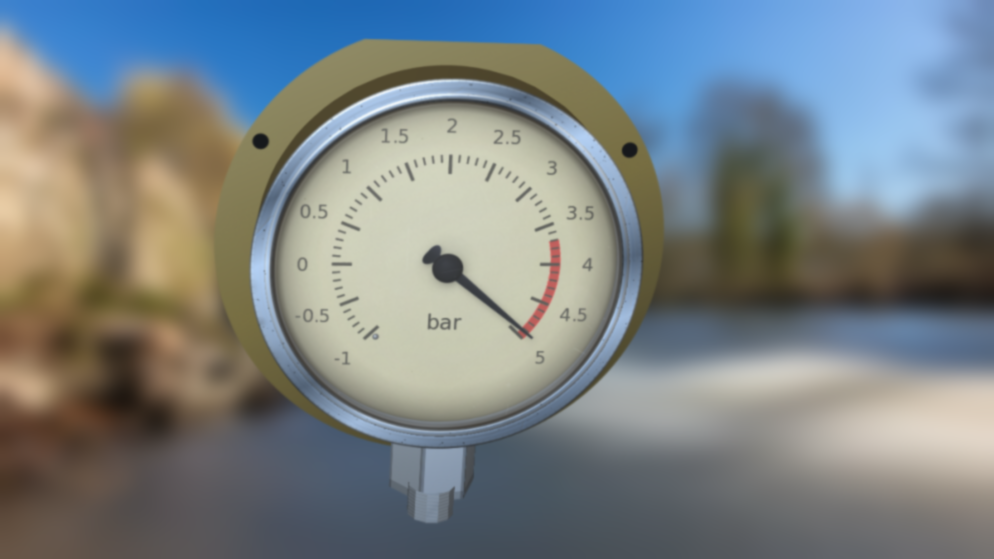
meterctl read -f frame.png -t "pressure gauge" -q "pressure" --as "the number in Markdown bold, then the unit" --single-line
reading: **4.9** bar
